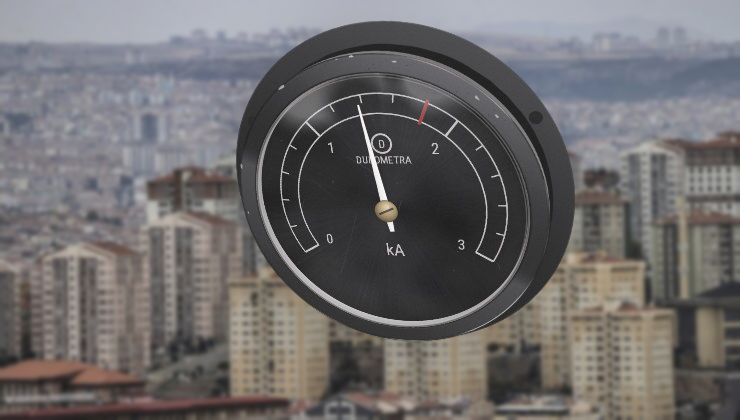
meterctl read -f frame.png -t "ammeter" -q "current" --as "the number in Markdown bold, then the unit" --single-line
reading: **1.4** kA
